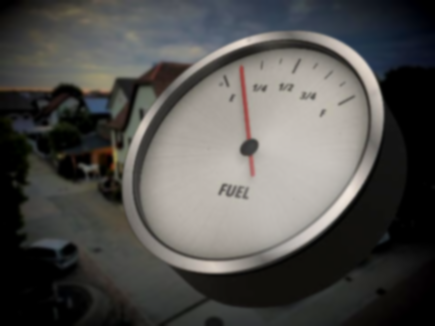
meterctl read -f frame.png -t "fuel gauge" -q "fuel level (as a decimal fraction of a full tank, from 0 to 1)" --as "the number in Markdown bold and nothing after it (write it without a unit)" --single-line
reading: **0.125**
